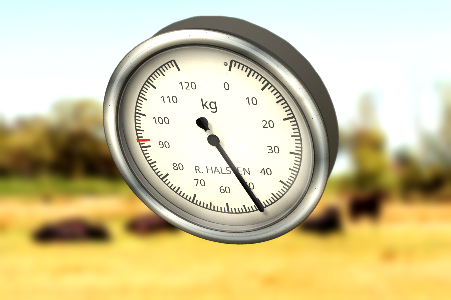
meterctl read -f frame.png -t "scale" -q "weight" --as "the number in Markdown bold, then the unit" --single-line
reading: **50** kg
